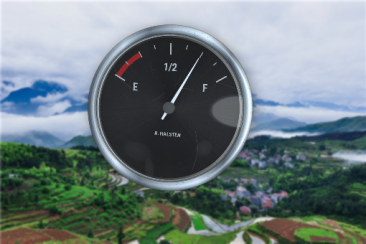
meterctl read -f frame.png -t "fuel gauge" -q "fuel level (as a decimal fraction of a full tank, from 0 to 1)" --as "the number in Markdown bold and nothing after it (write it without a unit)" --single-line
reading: **0.75**
